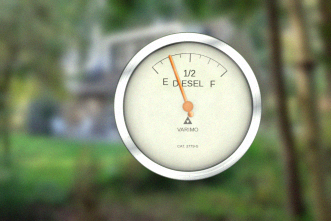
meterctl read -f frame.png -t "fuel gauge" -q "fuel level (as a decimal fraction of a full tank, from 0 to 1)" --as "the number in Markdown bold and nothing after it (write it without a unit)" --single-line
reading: **0.25**
